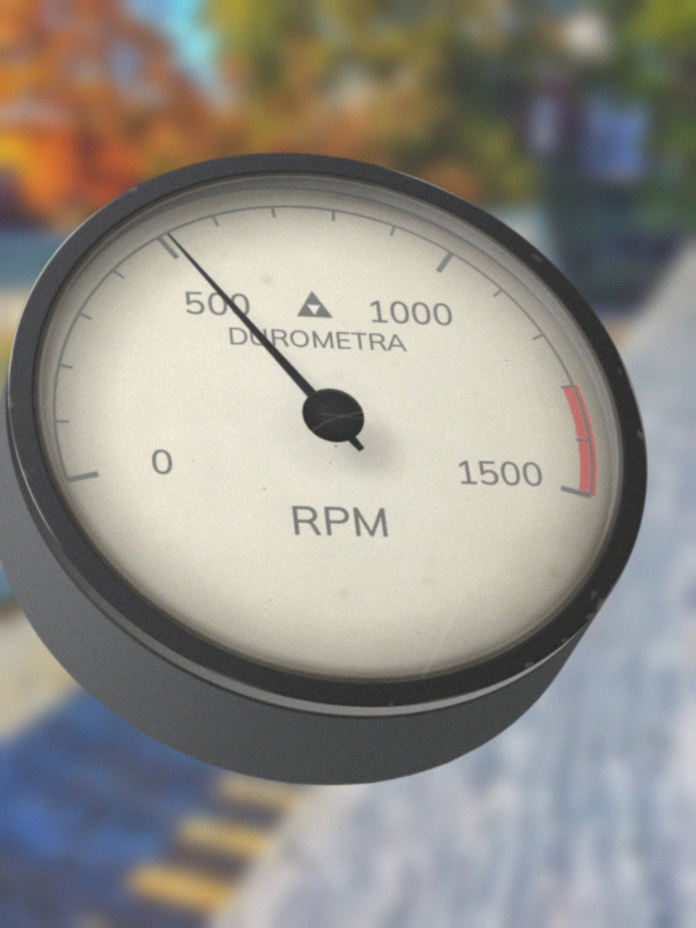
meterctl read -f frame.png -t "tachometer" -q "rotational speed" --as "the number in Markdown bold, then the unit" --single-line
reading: **500** rpm
